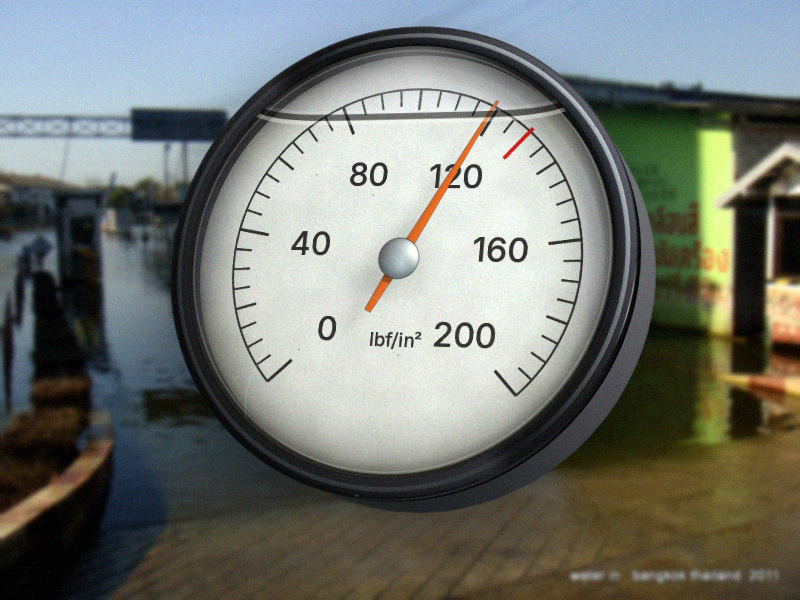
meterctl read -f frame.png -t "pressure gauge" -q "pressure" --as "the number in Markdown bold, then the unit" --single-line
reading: **120** psi
